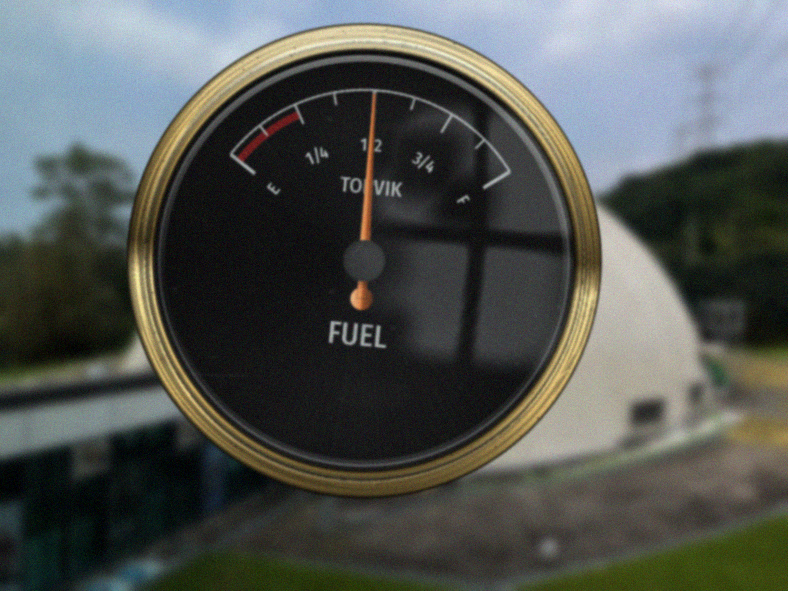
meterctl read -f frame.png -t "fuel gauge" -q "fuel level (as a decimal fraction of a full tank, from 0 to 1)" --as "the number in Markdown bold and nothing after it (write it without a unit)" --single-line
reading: **0.5**
